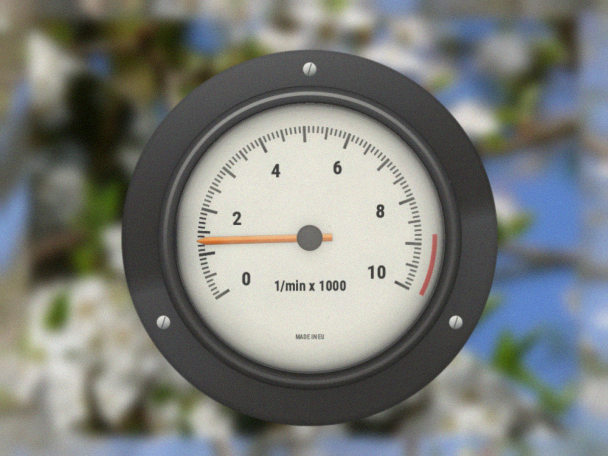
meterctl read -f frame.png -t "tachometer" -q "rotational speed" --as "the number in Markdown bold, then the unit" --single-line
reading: **1300** rpm
